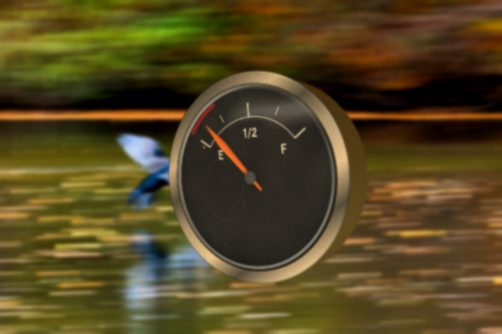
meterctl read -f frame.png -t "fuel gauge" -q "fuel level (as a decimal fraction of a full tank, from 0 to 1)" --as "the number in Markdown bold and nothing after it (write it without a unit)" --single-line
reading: **0.125**
